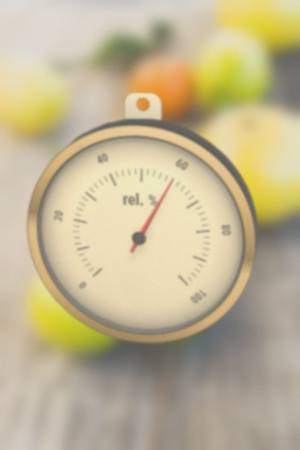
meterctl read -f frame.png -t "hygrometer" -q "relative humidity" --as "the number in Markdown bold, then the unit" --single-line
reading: **60** %
